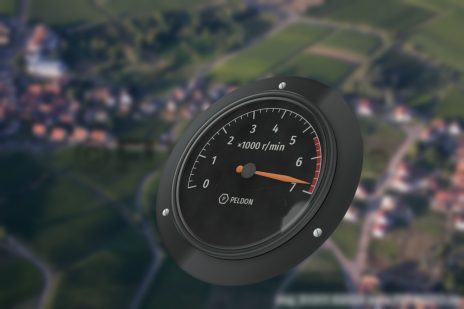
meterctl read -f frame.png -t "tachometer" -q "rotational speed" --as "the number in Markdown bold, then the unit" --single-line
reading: **6800** rpm
